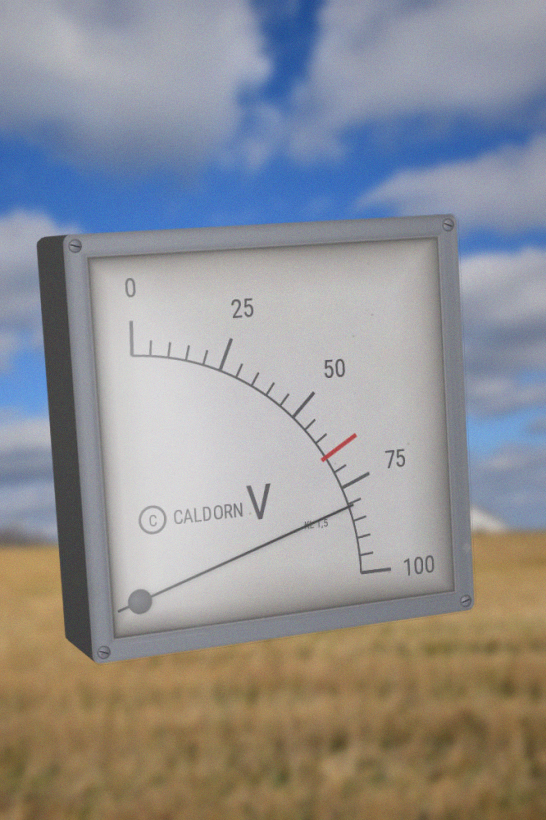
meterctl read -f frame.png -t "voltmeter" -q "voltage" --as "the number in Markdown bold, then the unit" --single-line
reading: **80** V
